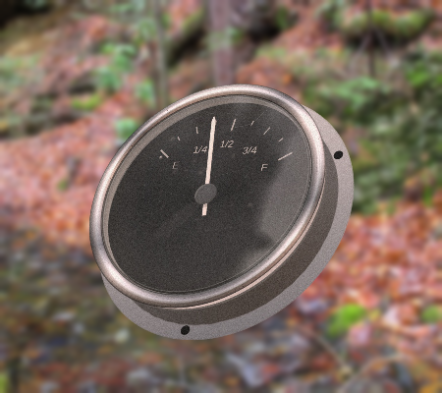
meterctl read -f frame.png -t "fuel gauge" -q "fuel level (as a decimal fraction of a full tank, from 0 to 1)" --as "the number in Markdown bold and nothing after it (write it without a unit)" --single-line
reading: **0.375**
